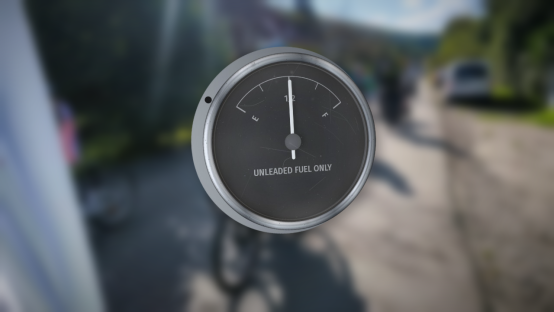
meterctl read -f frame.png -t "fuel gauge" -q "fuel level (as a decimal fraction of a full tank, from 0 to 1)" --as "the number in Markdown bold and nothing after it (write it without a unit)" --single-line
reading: **0.5**
